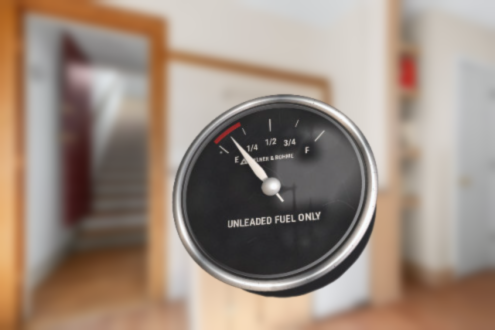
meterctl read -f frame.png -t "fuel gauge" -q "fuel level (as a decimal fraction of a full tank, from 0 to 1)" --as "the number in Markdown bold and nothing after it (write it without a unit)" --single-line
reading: **0.125**
